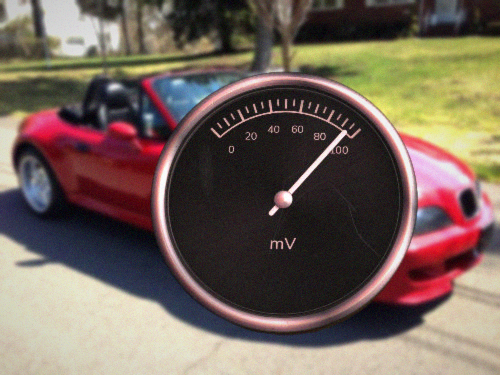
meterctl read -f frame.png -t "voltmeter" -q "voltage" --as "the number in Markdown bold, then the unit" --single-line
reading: **95** mV
